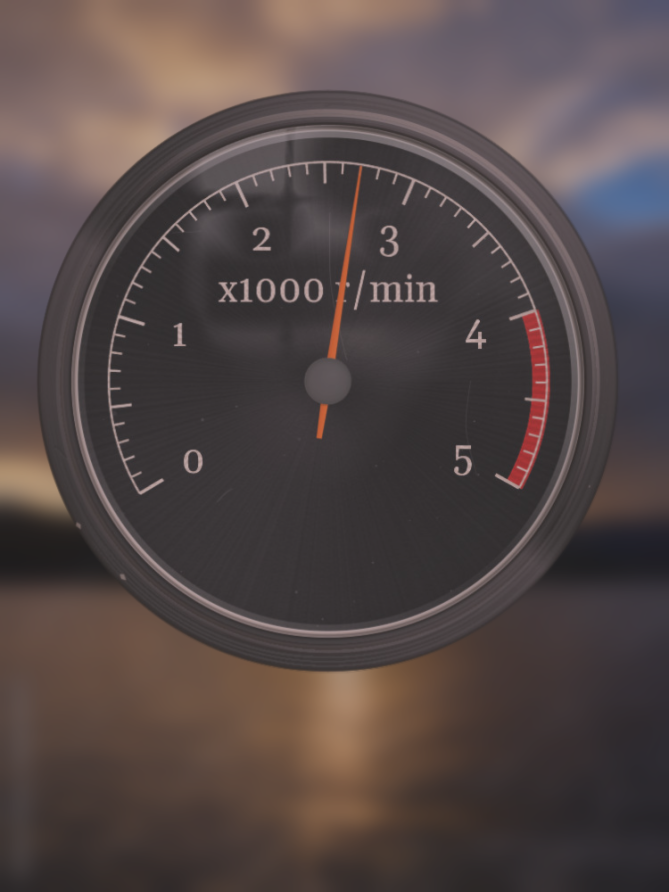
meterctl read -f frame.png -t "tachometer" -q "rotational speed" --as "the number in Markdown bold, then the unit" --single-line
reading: **2700** rpm
